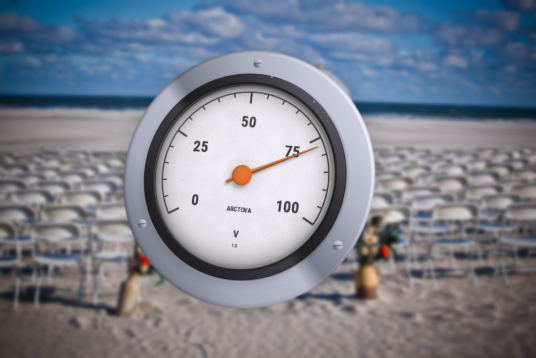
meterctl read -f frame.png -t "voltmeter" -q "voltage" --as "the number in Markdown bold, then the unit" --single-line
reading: **77.5** V
